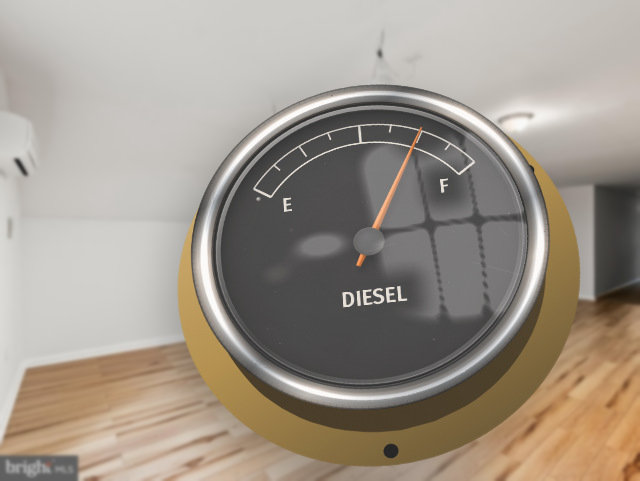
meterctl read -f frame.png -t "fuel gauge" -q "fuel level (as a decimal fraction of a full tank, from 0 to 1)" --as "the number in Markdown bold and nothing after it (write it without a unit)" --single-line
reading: **0.75**
